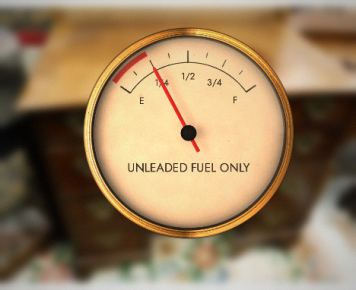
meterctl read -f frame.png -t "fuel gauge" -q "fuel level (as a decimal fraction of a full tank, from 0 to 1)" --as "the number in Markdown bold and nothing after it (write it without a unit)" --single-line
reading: **0.25**
